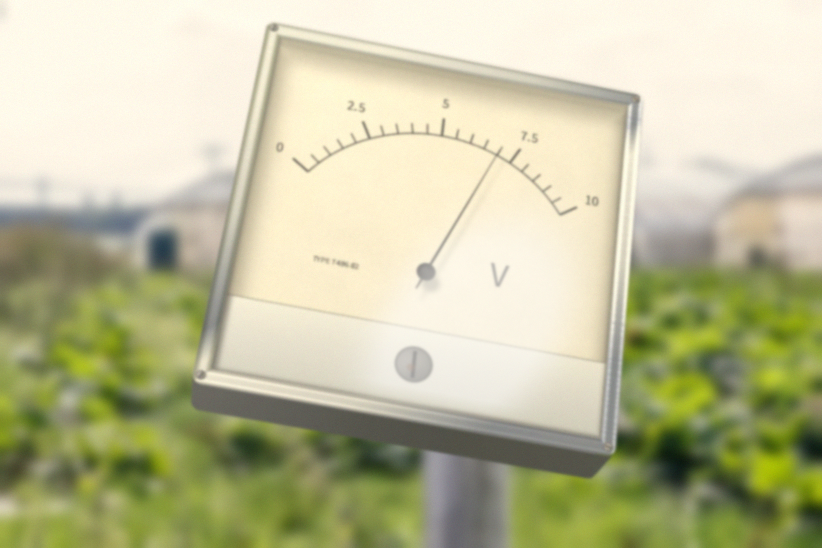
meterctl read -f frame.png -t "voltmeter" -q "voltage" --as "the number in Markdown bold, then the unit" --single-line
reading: **7** V
